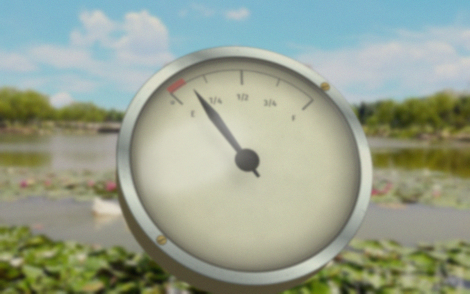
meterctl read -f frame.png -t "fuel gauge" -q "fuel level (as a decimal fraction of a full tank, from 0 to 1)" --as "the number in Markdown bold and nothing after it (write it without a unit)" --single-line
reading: **0.125**
